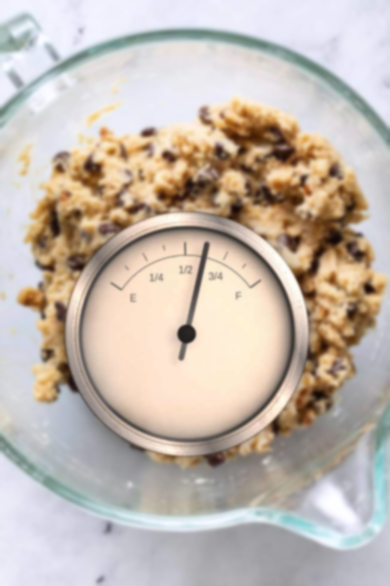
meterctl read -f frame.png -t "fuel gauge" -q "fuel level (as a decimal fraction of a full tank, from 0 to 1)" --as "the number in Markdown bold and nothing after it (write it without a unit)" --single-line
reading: **0.625**
